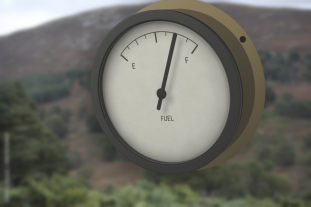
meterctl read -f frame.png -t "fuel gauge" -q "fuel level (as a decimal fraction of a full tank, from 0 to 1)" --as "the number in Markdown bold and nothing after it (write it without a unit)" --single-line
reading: **0.75**
